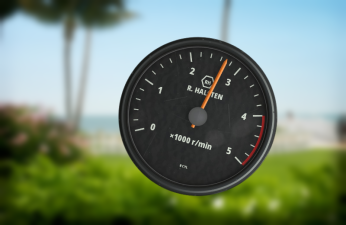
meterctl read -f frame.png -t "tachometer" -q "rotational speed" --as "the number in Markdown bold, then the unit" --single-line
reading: **2700** rpm
